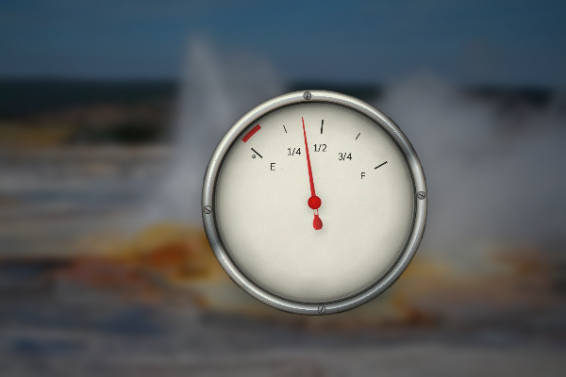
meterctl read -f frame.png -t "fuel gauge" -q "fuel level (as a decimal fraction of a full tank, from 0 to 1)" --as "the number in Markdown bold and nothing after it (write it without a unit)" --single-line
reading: **0.375**
